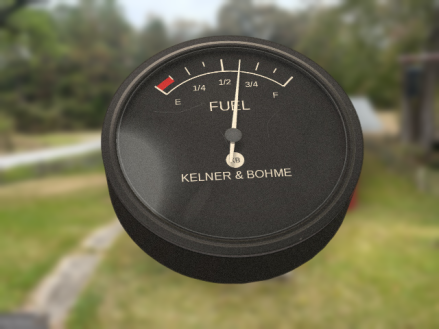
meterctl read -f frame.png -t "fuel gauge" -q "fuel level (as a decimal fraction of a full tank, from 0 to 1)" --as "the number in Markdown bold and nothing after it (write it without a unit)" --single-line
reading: **0.625**
